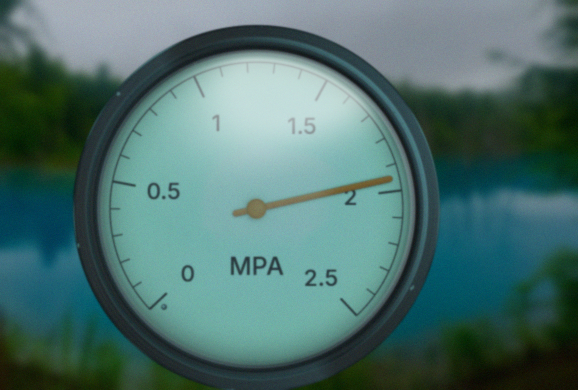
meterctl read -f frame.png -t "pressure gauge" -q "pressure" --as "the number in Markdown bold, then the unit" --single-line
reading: **1.95** MPa
